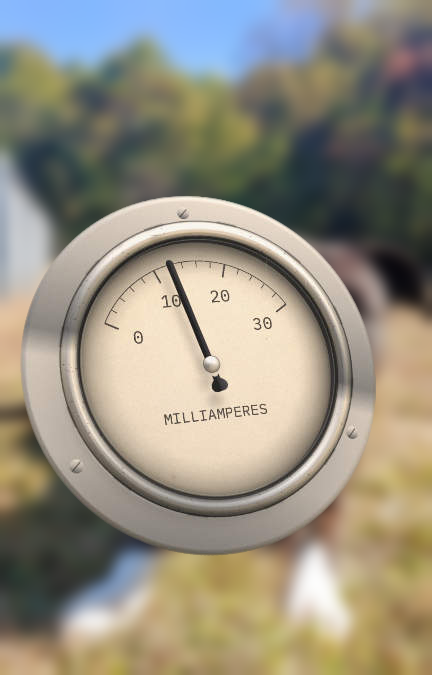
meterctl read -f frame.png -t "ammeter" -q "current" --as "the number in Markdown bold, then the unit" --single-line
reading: **12** mA
